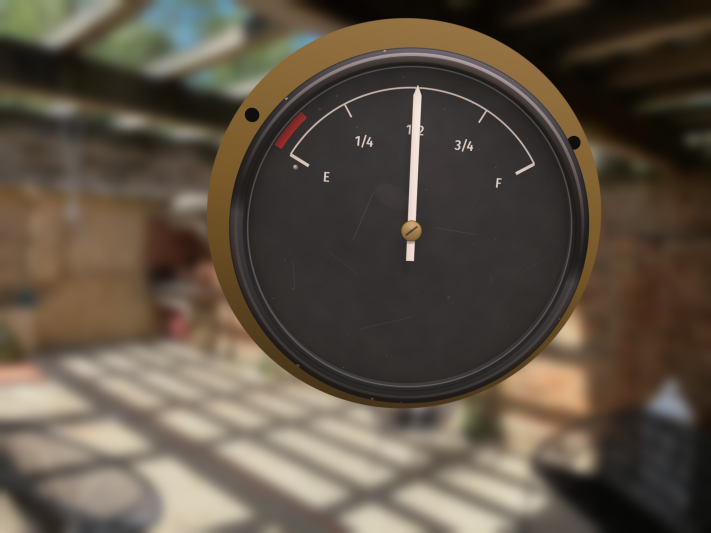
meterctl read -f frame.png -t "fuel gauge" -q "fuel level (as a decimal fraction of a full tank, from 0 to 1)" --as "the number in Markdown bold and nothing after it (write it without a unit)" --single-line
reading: **0.5**
